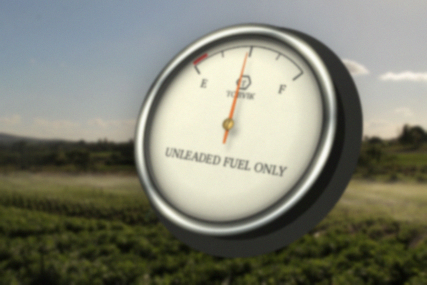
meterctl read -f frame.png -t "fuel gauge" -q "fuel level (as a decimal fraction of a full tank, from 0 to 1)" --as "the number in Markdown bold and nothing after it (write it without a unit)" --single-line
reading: **0.5**
